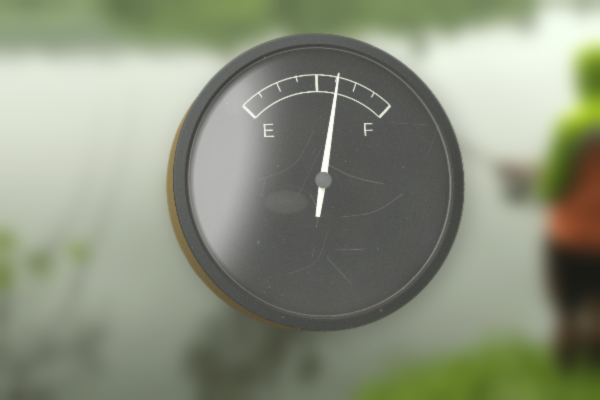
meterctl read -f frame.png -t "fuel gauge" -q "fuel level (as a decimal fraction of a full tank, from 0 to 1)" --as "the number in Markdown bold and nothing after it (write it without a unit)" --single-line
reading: **0.625**
